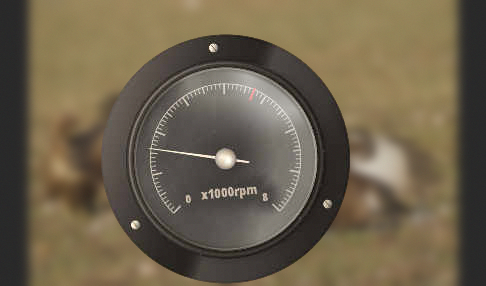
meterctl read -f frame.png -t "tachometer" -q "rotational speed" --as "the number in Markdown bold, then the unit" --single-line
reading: **1600** rpm
